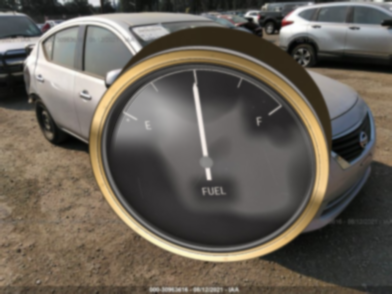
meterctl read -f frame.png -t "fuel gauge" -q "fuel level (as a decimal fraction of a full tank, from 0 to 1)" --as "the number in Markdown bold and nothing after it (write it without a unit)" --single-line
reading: **0.5**
